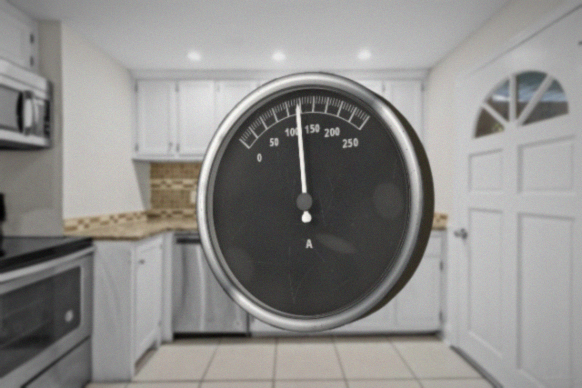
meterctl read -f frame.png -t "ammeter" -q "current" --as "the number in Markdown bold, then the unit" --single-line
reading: **125** A
